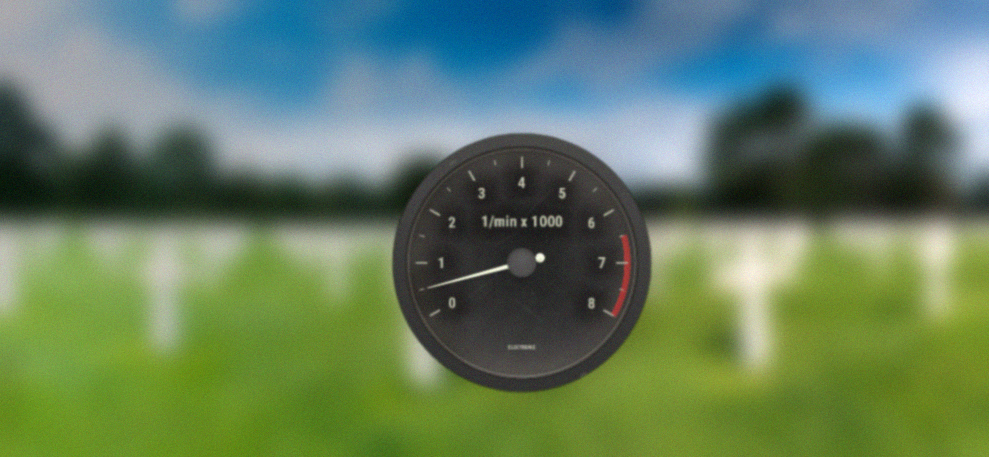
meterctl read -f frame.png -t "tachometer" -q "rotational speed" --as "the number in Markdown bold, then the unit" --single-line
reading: **500** rpm
